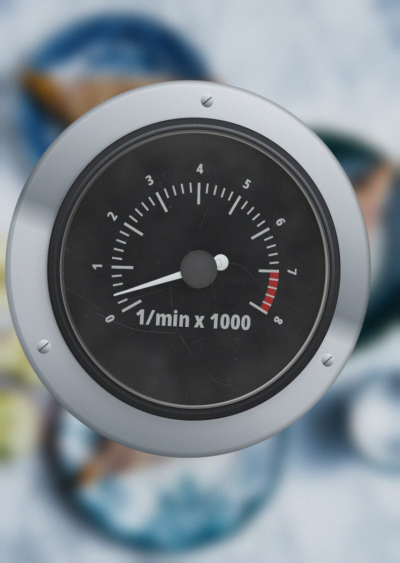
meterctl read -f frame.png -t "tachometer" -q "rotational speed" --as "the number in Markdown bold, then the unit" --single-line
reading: **400** rpm
